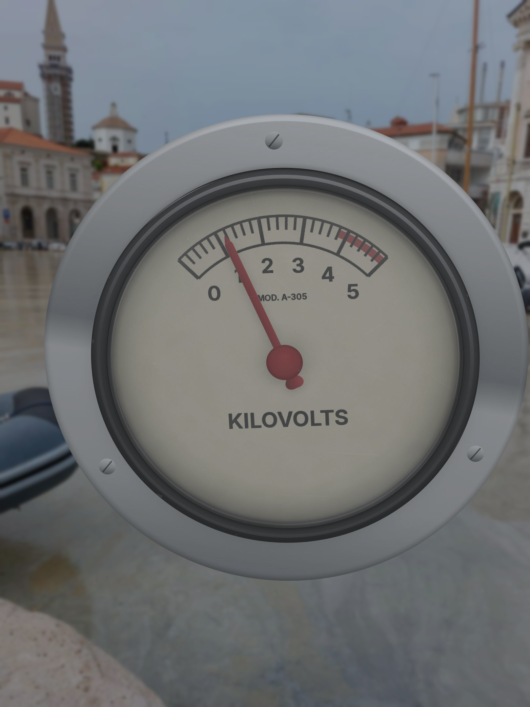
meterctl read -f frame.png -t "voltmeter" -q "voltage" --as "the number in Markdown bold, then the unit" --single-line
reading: **1.2** kV
